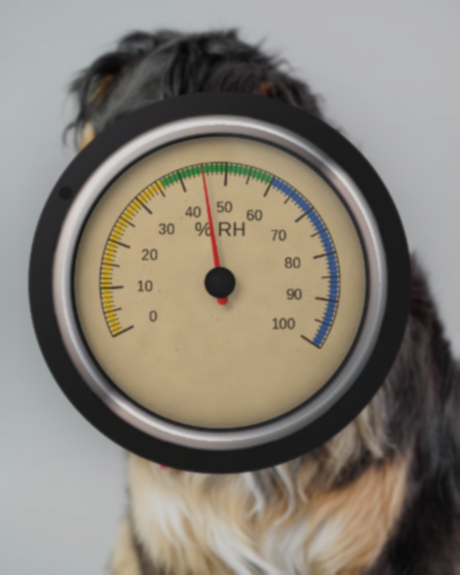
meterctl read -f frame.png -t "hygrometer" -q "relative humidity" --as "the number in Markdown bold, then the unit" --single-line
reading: **45** %
